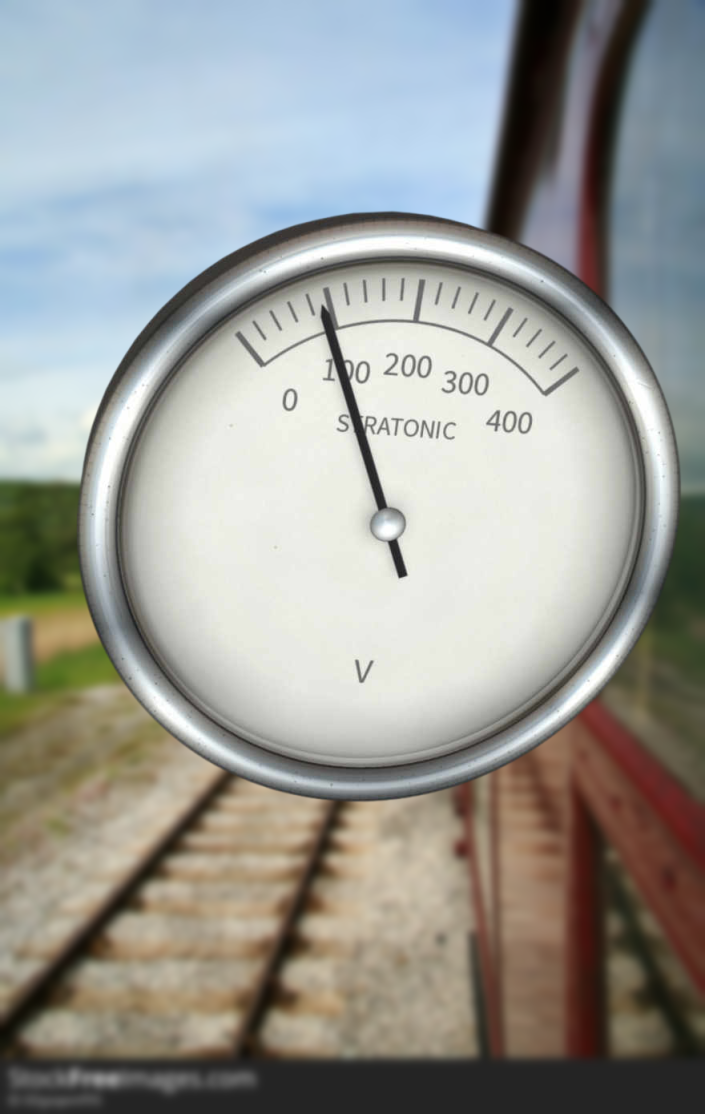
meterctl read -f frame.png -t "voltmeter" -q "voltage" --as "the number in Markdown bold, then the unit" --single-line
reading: **90** V
